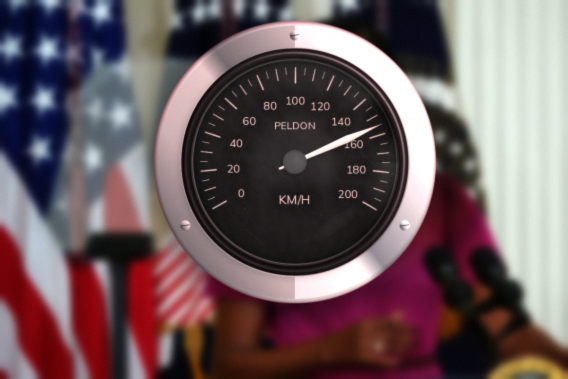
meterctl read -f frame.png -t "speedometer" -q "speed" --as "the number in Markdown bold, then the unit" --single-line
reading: **155** km/h
